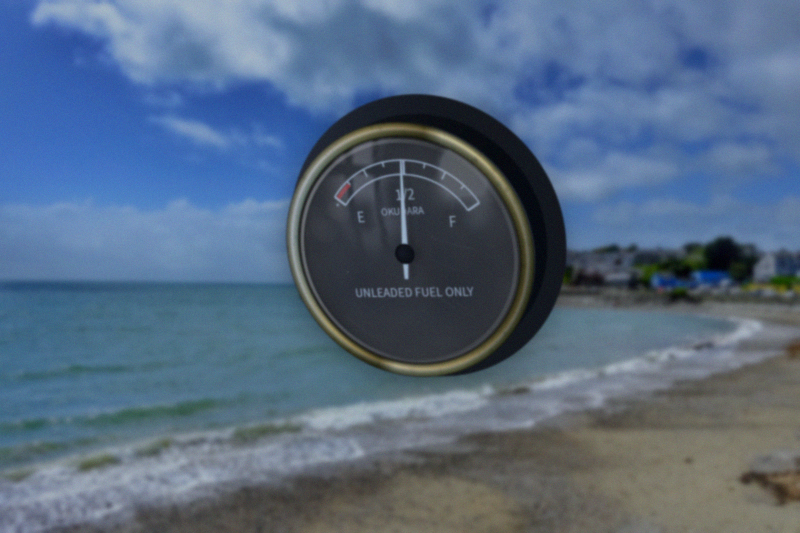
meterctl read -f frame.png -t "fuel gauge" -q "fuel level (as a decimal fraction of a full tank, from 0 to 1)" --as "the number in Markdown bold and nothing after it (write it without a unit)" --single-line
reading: **0.5**
